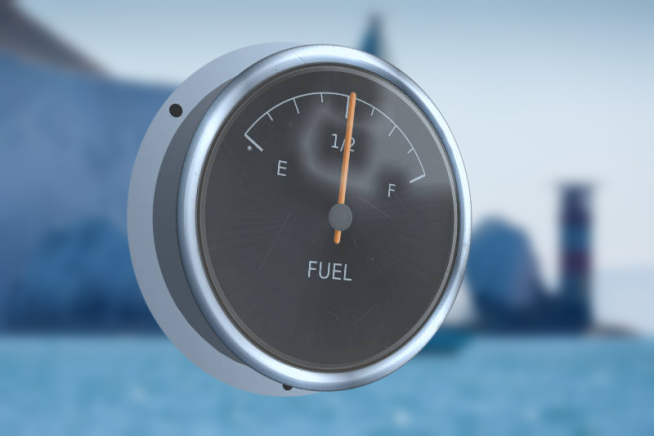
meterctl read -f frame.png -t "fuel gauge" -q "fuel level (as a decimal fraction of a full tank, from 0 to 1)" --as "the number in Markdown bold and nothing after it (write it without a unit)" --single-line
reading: **0.5**
